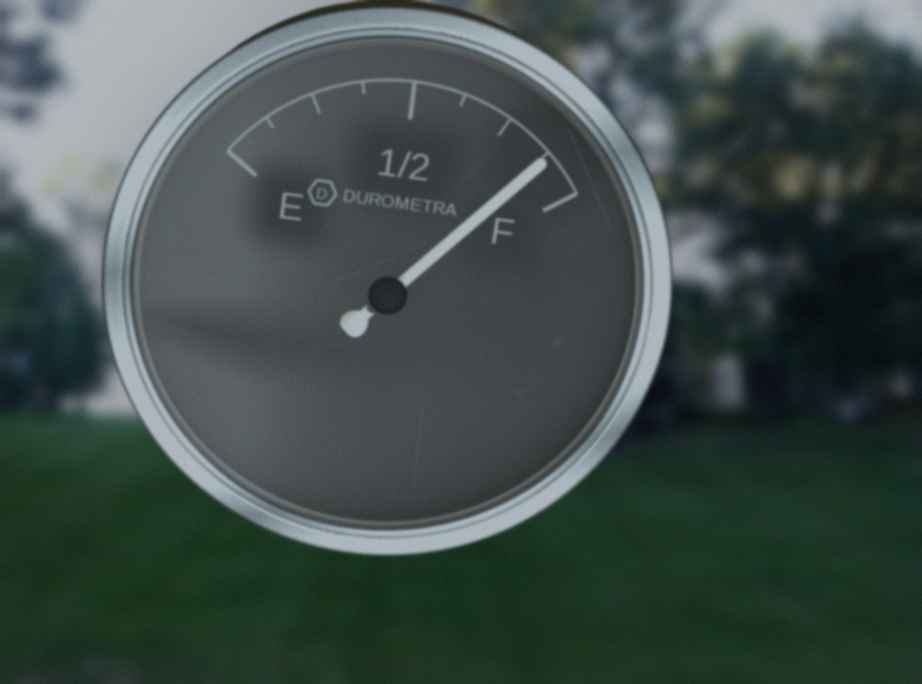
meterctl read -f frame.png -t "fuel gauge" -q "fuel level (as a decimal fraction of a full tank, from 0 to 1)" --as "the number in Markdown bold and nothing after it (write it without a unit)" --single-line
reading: **0.875**
